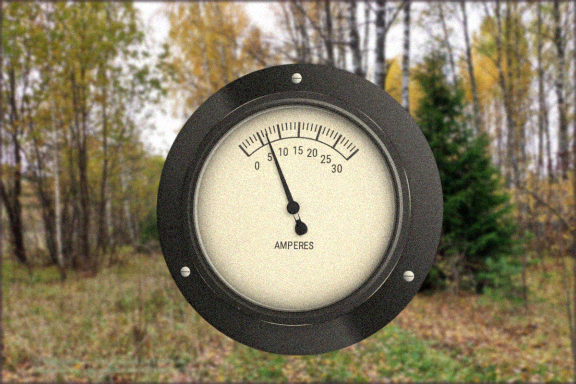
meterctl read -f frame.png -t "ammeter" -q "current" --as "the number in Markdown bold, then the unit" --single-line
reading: **7** A
